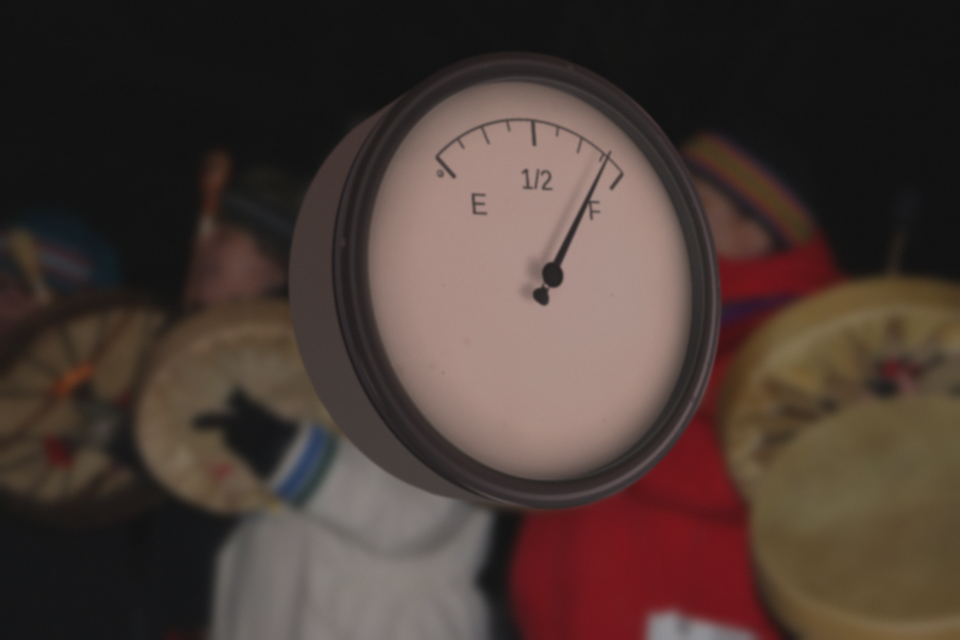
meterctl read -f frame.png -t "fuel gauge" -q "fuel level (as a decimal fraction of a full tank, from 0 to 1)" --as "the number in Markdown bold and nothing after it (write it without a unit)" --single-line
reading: **0.875**
